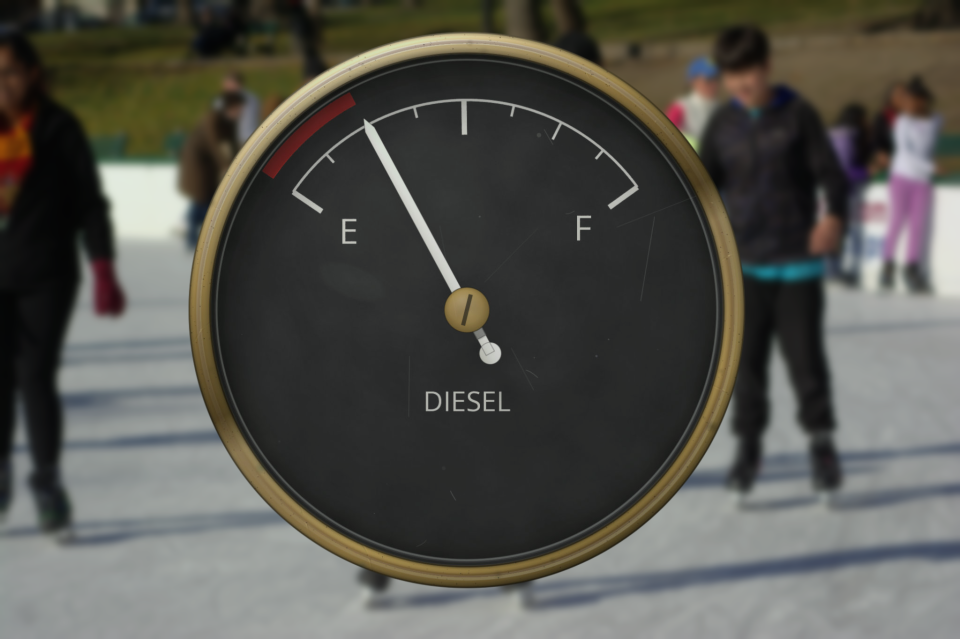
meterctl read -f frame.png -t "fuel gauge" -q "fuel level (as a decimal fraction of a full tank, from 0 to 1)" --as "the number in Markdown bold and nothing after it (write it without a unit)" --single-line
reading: **0.25**
